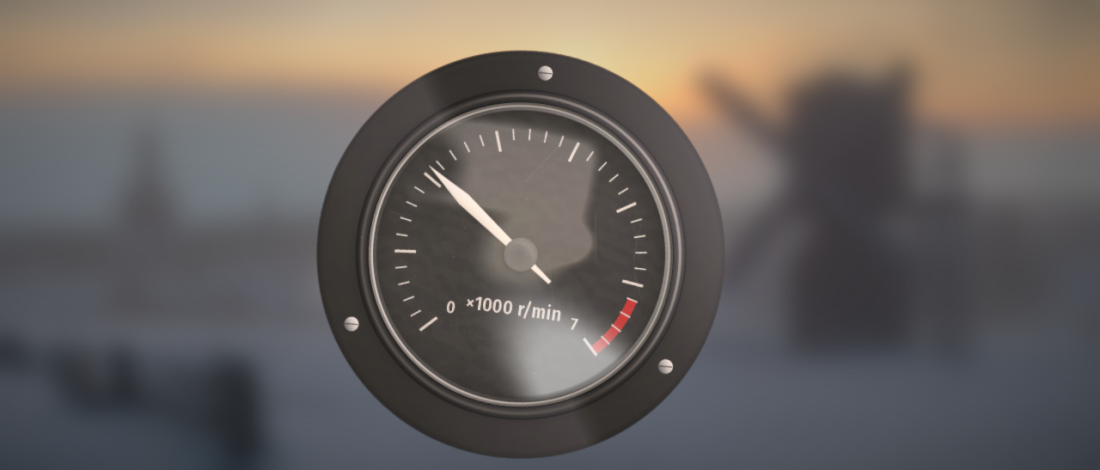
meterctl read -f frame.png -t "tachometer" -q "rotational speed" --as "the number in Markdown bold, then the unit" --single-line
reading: **2100** rpm
